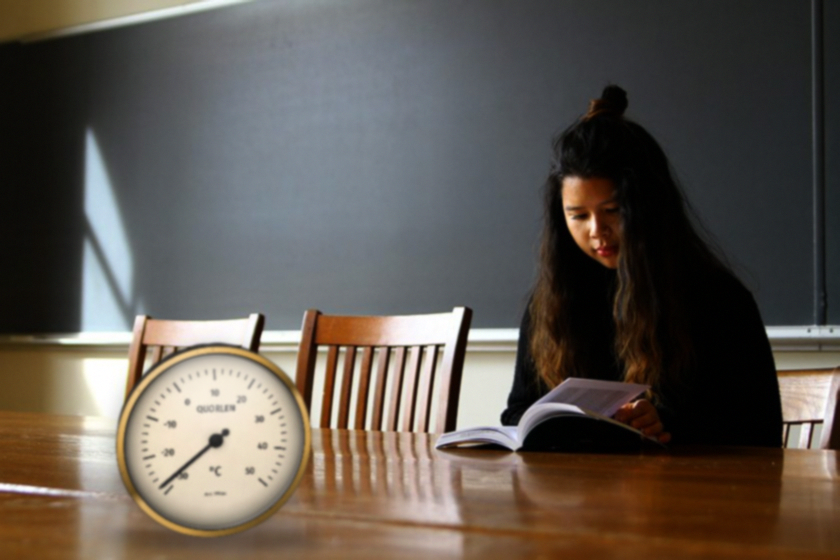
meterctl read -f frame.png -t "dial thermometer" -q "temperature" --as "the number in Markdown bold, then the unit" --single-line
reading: **-28** °C
